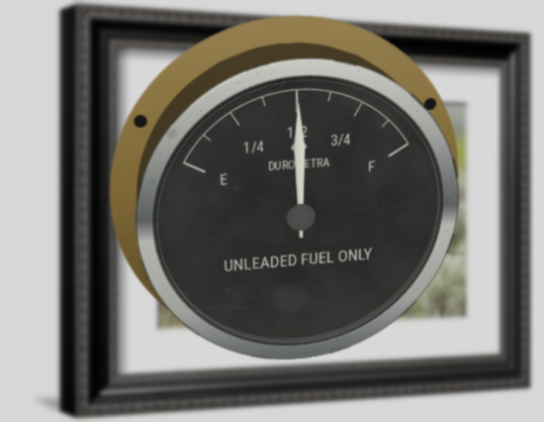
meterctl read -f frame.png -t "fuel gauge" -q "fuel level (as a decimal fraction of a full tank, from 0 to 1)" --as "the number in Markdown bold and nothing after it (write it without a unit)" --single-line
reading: **0.5**
